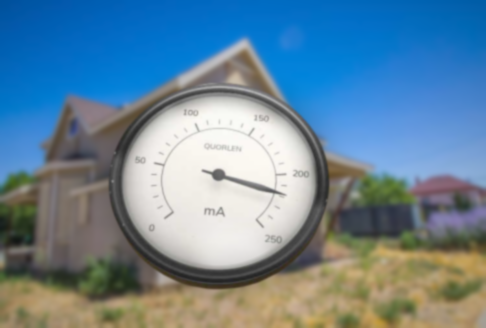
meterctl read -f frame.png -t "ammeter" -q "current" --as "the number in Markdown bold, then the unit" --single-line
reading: **220** mA
